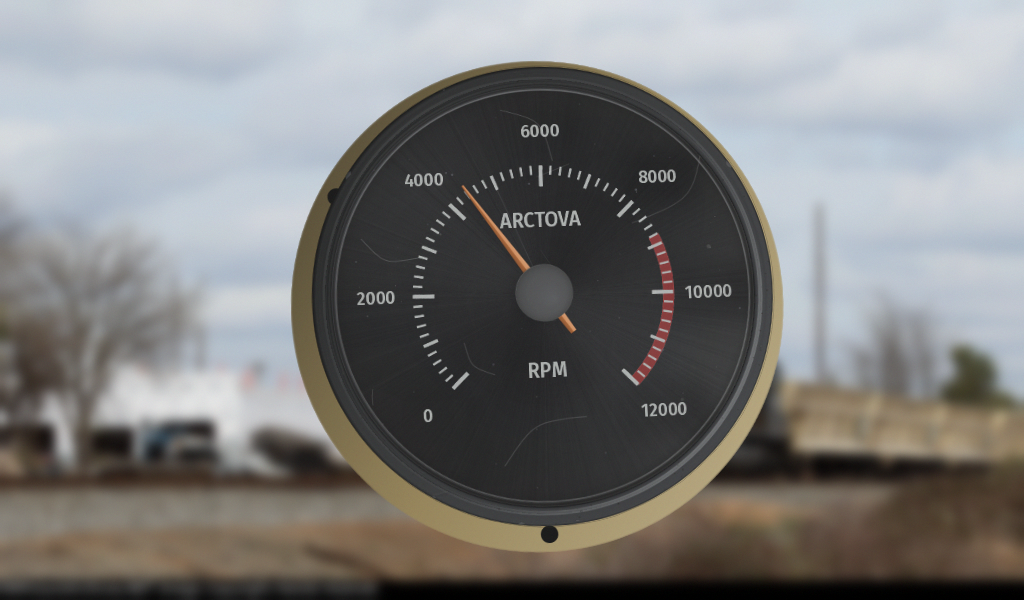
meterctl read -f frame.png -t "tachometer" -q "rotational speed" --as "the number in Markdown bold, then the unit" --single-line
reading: **4400** rpm
